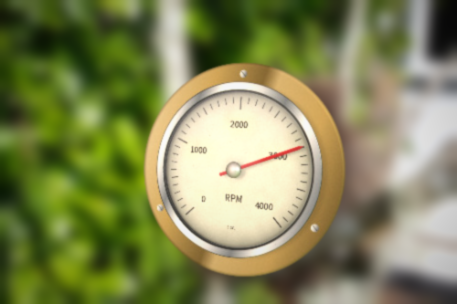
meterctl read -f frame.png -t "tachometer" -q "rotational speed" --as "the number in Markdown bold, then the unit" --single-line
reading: **3000** rpm
